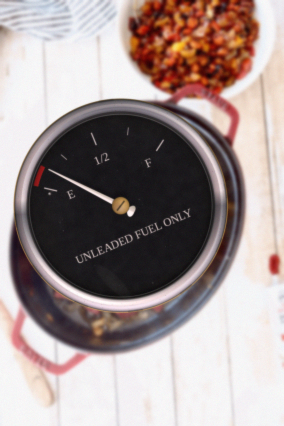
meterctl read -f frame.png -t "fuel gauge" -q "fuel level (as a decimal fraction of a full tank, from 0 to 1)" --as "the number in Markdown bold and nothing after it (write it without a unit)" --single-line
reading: **0.125**
